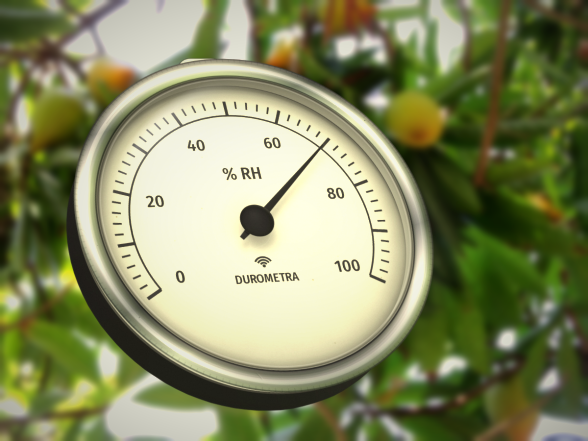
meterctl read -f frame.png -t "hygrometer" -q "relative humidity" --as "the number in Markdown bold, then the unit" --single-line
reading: **70** %
